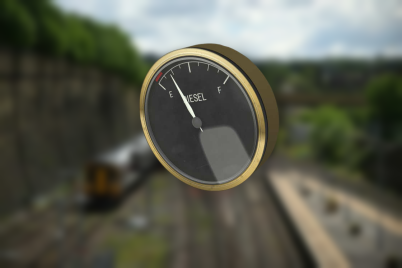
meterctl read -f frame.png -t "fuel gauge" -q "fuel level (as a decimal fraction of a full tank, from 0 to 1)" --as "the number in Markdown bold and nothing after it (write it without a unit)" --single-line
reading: **0.25**
